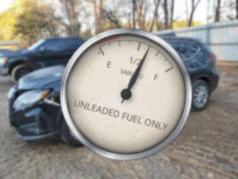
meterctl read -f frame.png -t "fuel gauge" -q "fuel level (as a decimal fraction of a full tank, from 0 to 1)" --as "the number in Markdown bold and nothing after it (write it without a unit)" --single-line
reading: **0.625**
